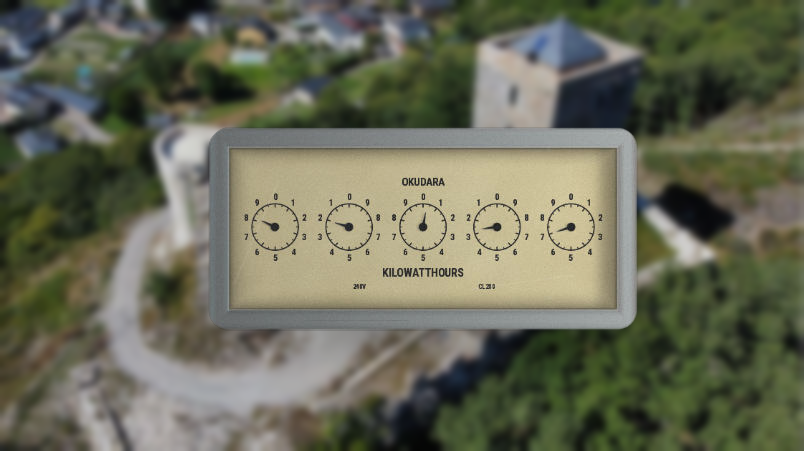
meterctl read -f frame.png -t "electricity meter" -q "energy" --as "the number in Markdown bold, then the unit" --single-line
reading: **82027** kWh
